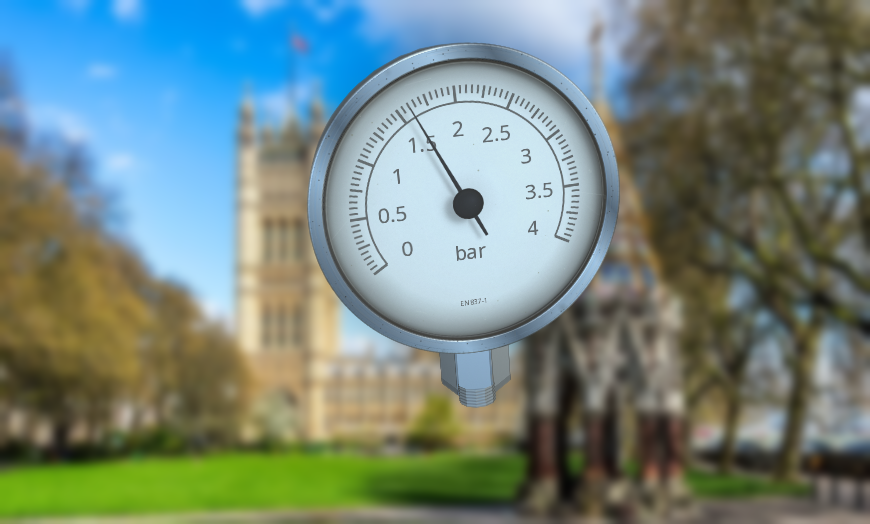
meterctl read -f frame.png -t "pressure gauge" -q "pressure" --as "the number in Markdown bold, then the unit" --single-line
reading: **1.6** bar
